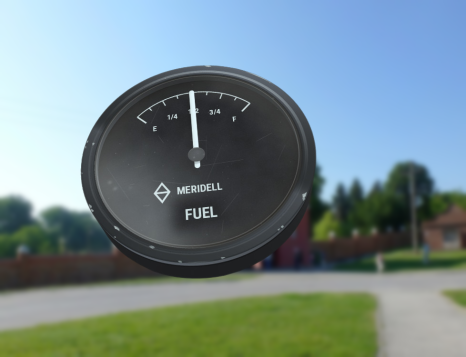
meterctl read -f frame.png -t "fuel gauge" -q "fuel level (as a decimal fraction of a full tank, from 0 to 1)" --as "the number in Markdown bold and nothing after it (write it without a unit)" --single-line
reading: **0.5**
